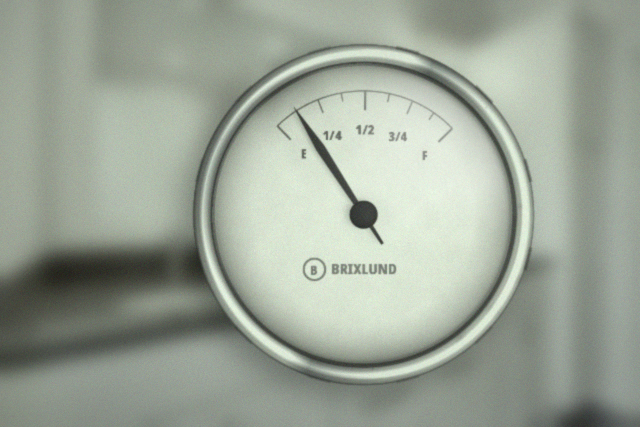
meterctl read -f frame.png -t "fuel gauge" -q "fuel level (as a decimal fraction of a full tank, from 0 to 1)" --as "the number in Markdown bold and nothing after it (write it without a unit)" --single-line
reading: **0.125**
